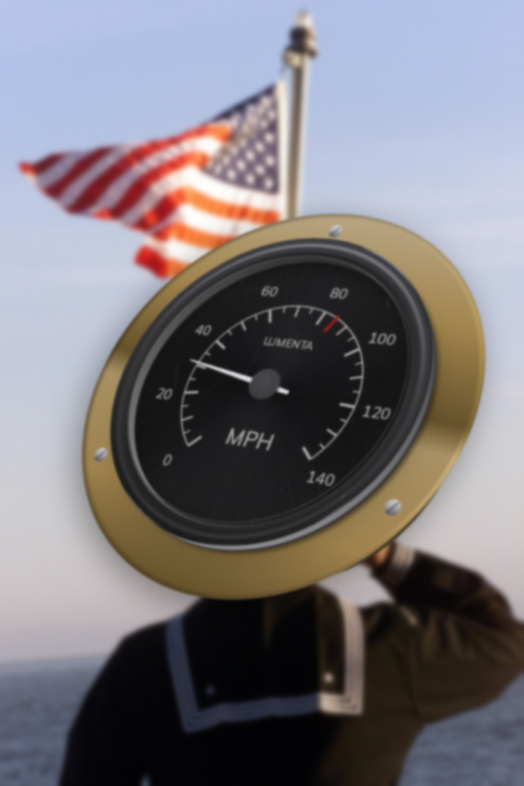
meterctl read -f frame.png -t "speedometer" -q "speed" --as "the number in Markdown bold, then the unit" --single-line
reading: **30** mph
